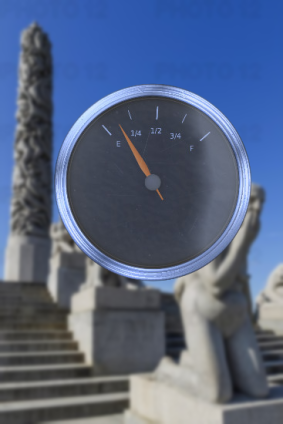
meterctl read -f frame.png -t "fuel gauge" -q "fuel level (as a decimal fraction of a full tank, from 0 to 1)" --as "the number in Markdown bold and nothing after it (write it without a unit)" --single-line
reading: **0.125**
